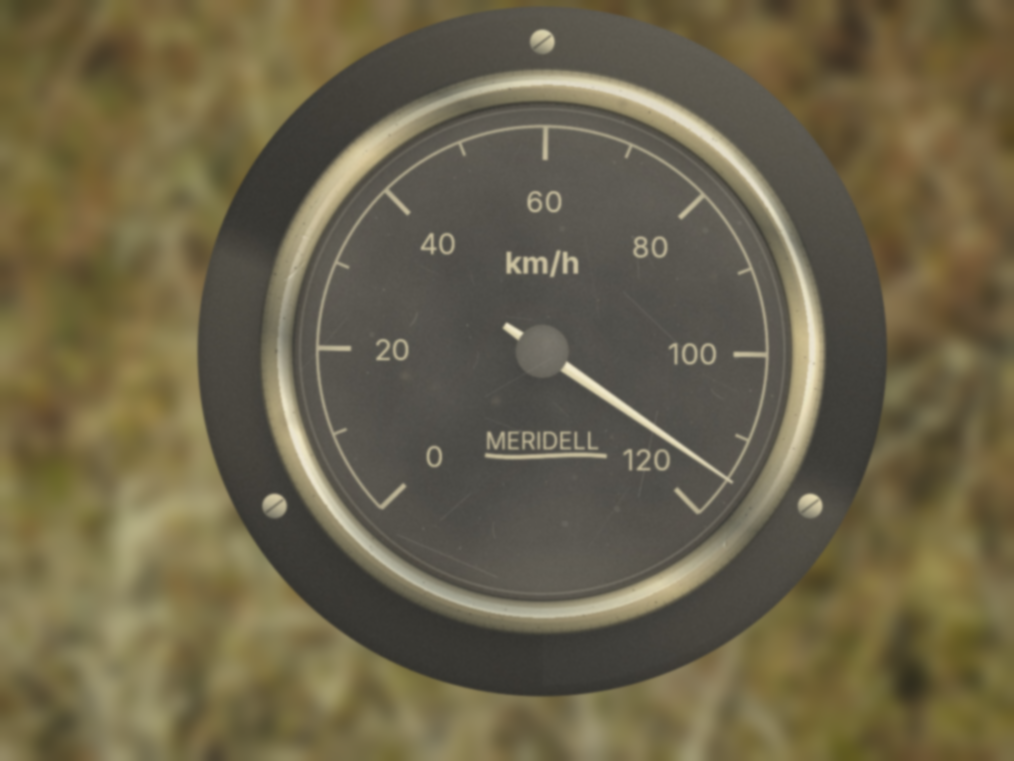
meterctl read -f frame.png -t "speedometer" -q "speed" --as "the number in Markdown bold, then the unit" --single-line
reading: **115** km/h
